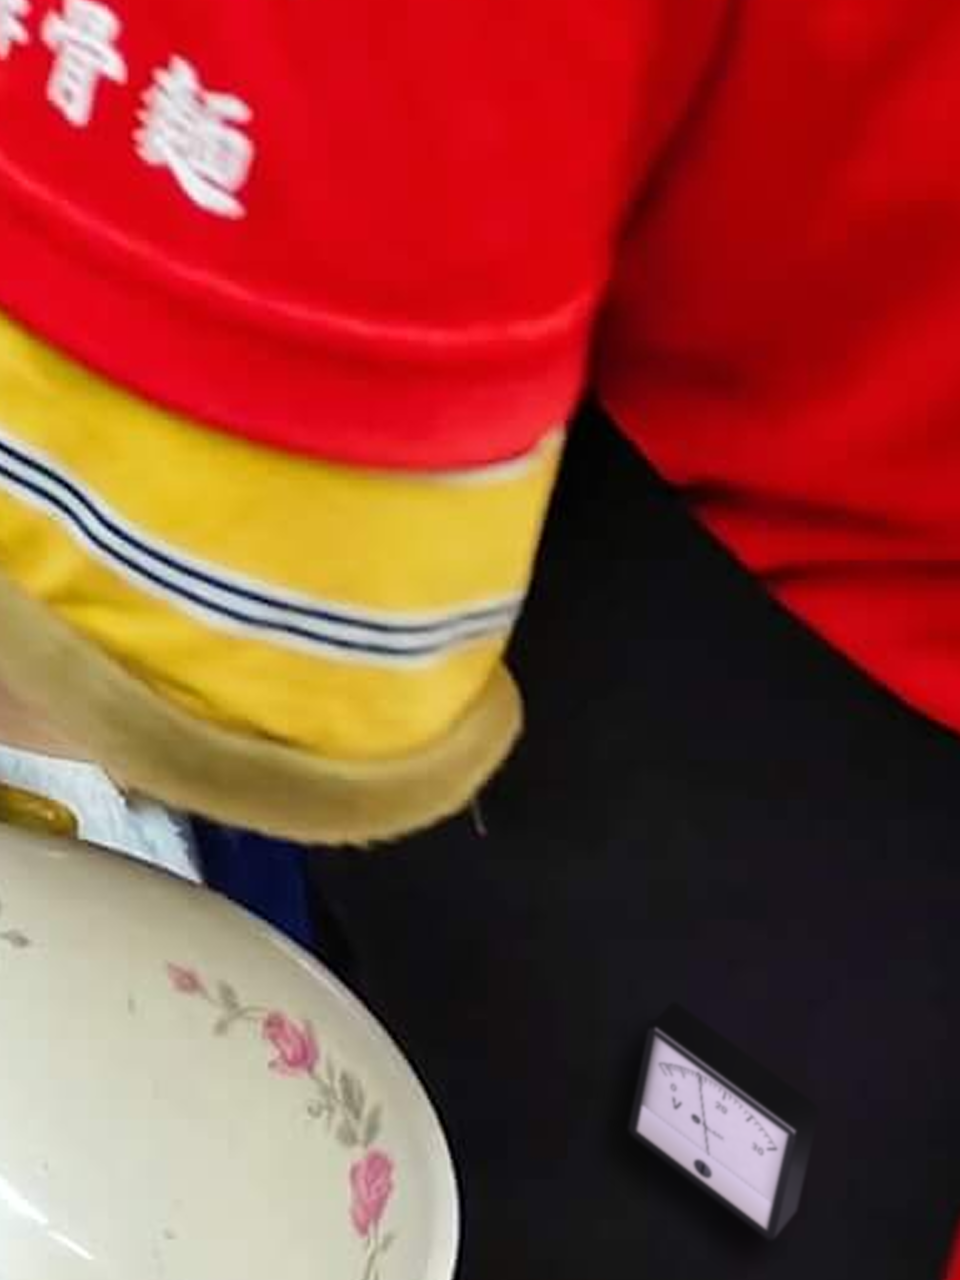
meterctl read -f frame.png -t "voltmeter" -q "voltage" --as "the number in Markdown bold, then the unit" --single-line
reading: **15** V
